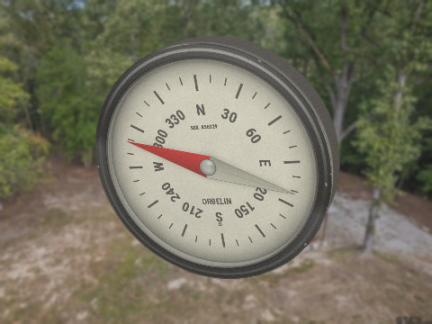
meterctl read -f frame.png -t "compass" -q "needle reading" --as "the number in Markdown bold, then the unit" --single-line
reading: **290** °
